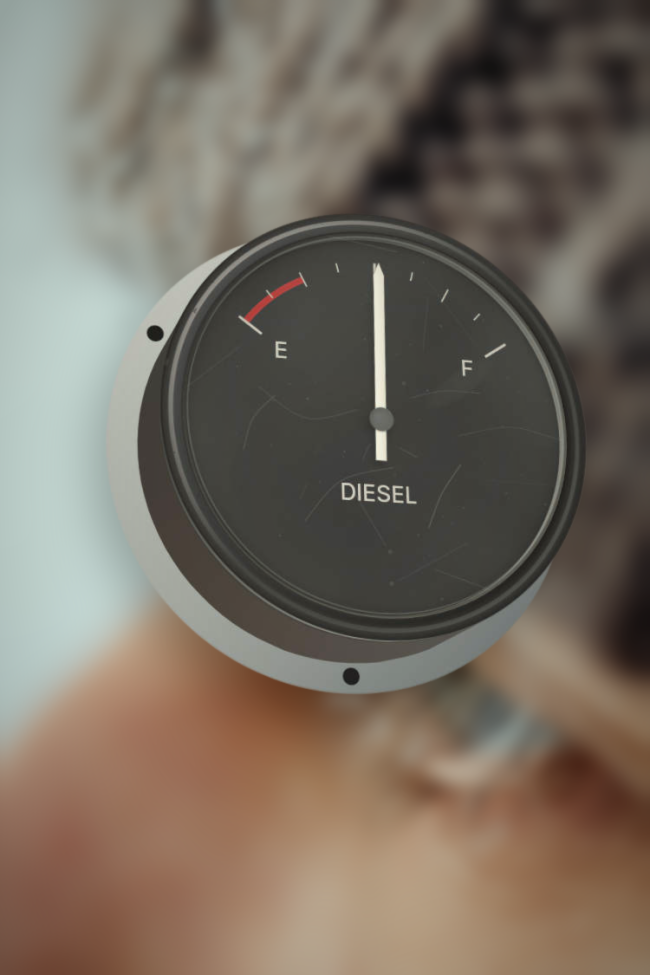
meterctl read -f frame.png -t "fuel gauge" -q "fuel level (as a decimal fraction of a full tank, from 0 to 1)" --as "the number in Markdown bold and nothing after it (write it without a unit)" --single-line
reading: **0.5**
